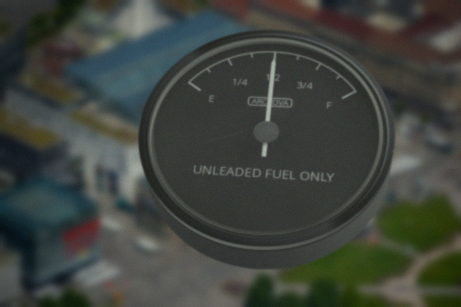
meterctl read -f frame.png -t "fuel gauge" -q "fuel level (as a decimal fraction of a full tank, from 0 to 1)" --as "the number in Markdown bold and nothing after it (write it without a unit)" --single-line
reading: **0.5**
